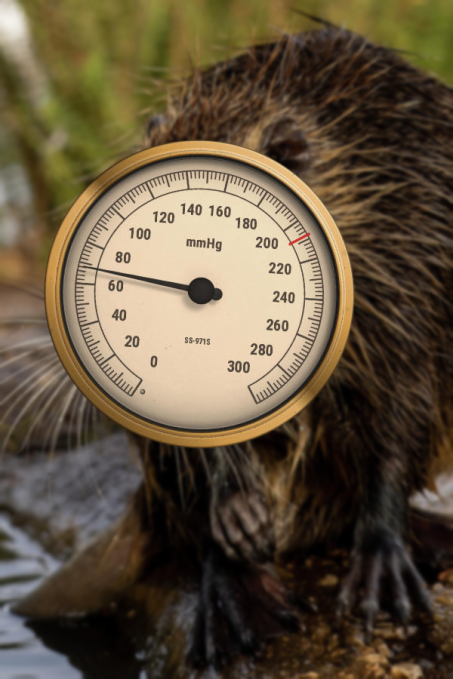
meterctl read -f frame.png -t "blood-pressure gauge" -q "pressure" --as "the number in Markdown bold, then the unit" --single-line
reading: **68** mmHg
